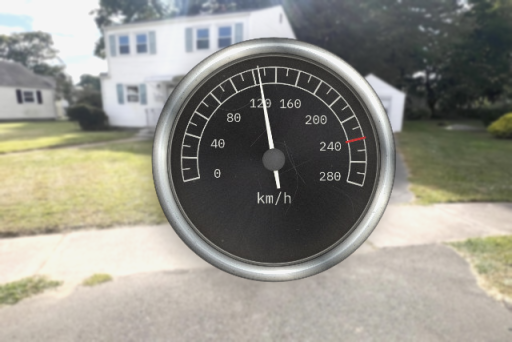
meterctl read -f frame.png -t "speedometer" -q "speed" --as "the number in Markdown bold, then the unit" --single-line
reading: **125** km/h
